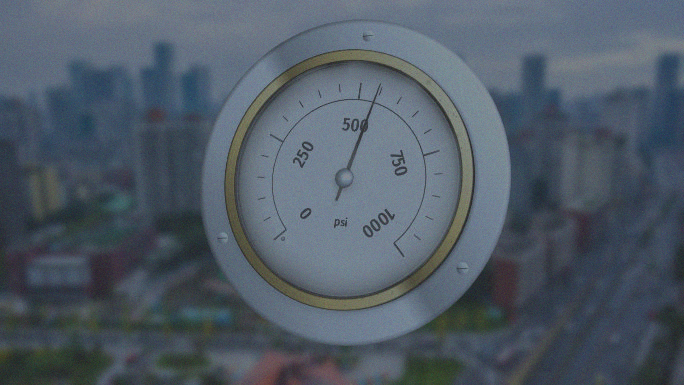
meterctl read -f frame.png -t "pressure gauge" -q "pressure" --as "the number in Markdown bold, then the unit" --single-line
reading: **550** psi
